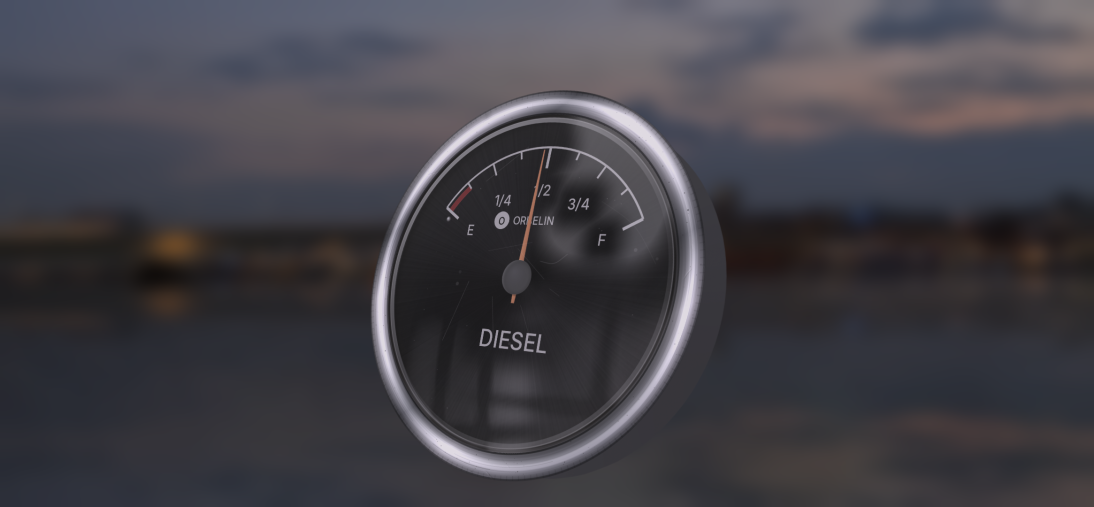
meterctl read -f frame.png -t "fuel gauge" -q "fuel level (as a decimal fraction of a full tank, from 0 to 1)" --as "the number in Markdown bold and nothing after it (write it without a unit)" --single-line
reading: **0.5**
